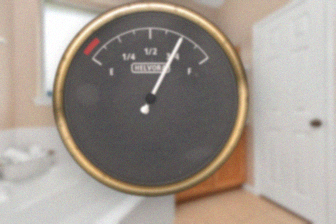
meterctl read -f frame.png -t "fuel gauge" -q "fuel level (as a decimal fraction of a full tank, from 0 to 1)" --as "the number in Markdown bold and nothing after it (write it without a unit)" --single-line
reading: **0.75**
